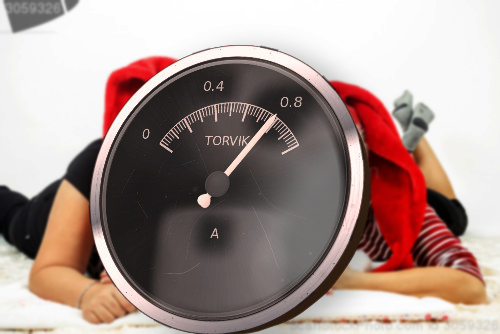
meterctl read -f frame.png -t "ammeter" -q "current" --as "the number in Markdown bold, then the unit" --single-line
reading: **0.8** A
